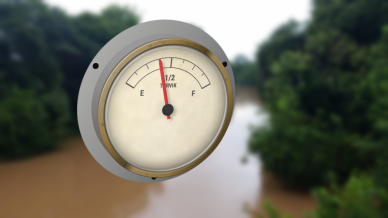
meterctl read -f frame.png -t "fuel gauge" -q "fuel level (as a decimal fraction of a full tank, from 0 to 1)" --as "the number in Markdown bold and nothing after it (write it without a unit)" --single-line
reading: **0.375**
